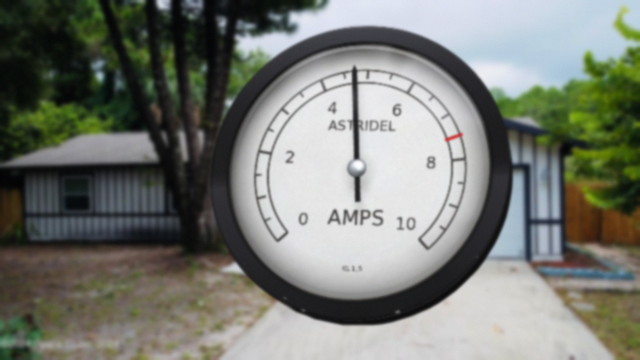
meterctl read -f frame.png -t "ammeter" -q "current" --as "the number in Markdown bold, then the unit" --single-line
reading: **4.75** A
